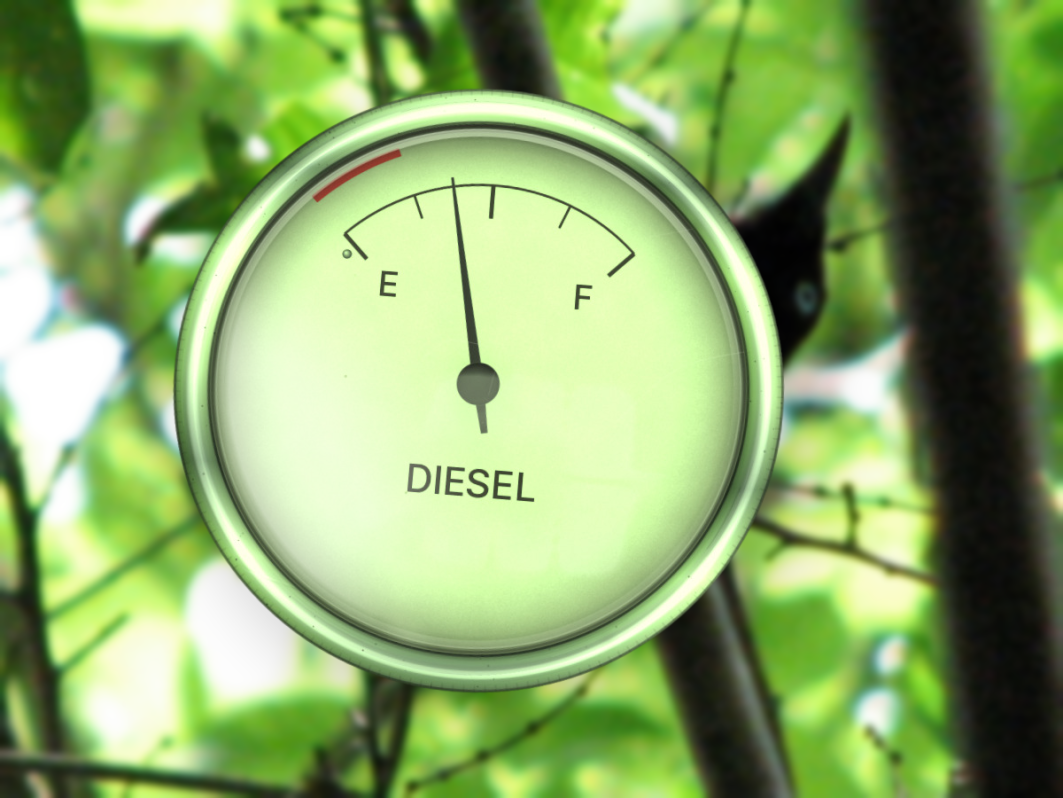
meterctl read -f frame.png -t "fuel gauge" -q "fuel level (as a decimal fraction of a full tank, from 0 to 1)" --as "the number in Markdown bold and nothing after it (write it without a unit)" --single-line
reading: **0.375**
